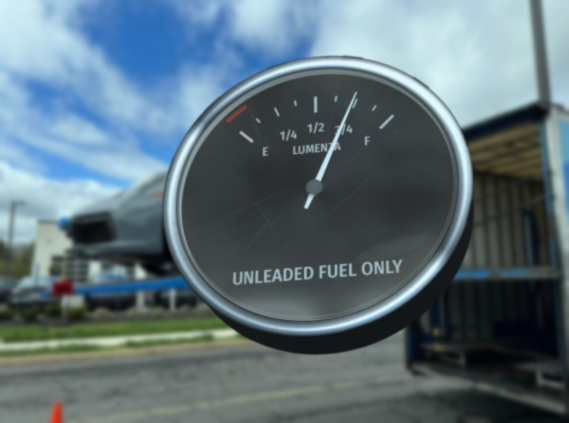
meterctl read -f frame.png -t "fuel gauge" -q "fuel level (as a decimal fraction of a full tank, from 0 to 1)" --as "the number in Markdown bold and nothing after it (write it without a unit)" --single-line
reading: **0.75**
